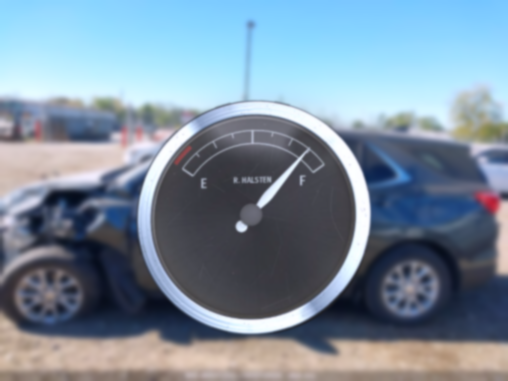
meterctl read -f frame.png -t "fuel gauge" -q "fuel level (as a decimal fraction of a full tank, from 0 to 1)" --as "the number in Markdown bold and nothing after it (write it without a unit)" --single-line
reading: **0.875**
